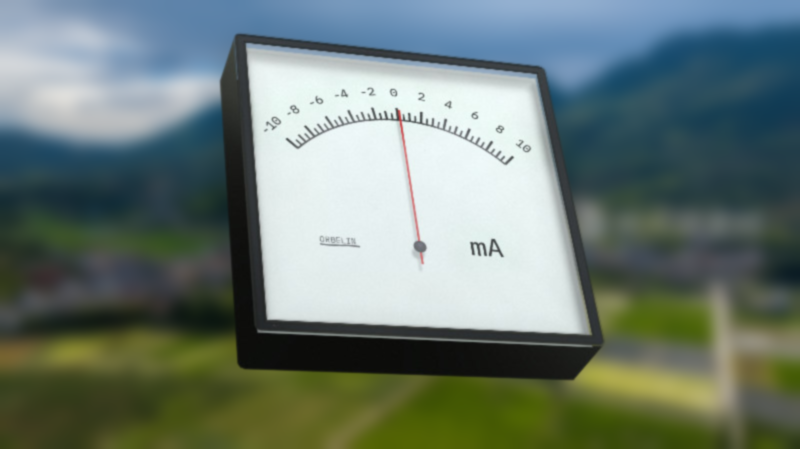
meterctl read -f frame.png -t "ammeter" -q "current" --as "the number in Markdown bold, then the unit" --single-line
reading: **0** mA
